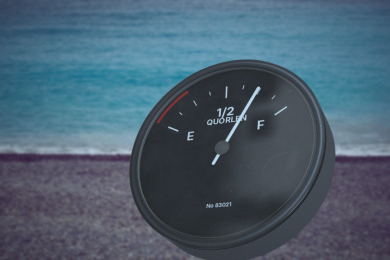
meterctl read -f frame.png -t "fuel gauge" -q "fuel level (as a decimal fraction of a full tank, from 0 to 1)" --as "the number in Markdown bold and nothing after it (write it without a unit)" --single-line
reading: **0.75**
